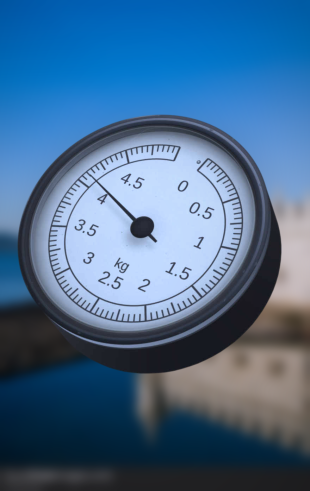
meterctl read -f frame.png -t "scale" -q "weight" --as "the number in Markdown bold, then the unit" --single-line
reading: **4.1** kg
